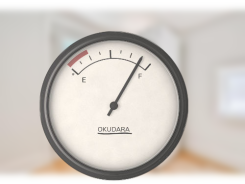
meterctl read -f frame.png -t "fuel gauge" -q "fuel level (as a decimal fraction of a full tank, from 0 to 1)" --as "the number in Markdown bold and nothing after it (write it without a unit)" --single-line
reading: **0.875**
